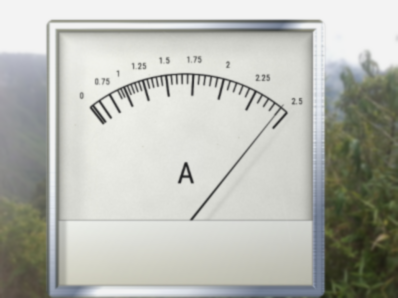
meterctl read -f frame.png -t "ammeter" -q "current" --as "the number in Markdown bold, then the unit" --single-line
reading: **2.45** A
